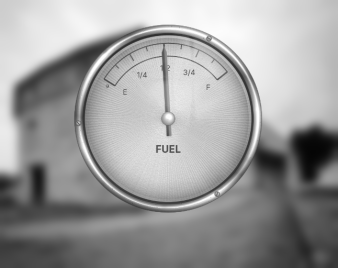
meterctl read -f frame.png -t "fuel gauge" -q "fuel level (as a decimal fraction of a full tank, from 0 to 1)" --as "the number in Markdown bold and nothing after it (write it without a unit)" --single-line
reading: **0.5**
